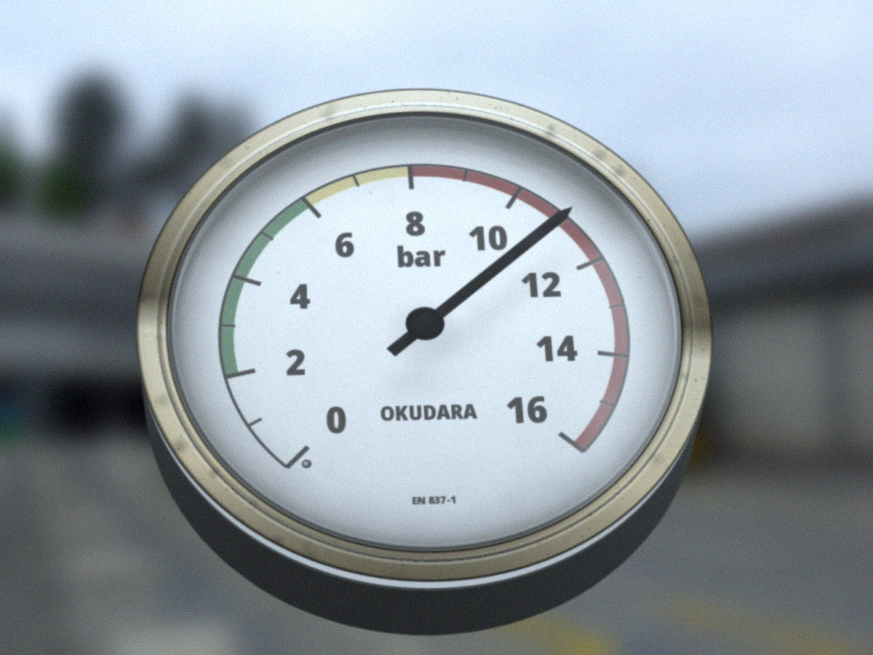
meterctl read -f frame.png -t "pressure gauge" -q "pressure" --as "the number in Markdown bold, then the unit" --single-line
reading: **11** bar
